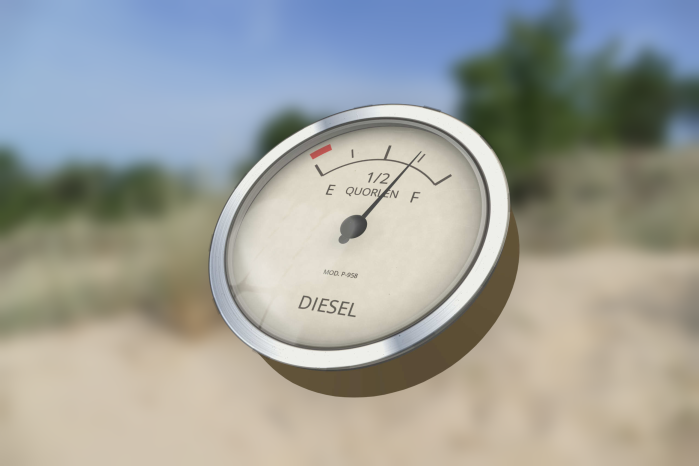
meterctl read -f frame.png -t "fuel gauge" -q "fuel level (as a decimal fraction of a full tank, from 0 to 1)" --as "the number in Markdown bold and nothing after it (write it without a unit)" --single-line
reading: **0.75**
